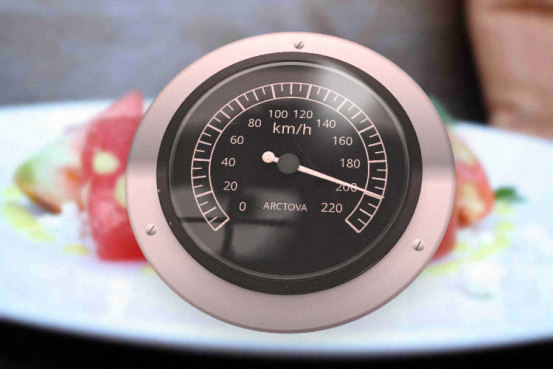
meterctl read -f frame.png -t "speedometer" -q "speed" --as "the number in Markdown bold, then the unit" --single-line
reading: **200** km/h
